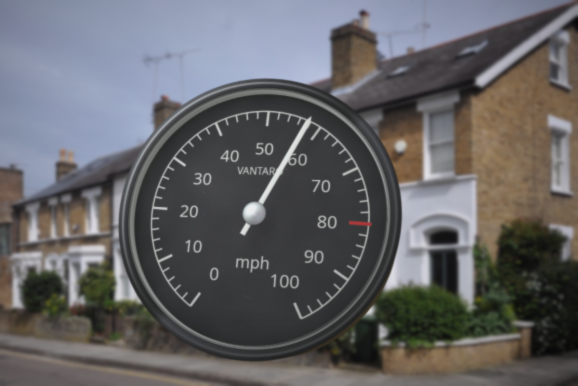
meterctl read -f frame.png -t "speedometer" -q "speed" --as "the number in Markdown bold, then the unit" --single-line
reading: **58** mph
